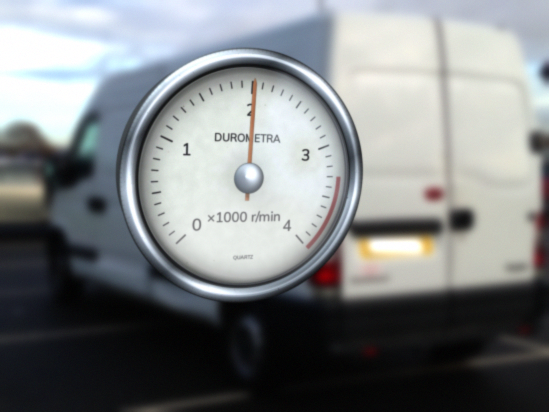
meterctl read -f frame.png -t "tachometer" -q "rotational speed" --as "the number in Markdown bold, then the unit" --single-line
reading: **2000** rpm
